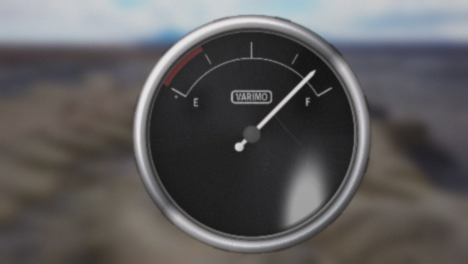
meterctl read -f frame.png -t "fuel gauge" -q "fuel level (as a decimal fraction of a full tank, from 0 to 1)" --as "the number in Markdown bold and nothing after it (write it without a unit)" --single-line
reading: **0.875**
